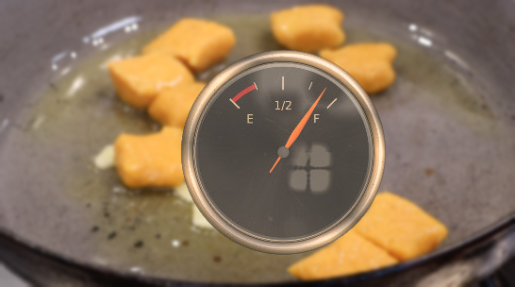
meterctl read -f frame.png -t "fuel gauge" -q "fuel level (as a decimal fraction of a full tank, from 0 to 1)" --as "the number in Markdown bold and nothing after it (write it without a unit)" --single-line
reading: **0.875**
